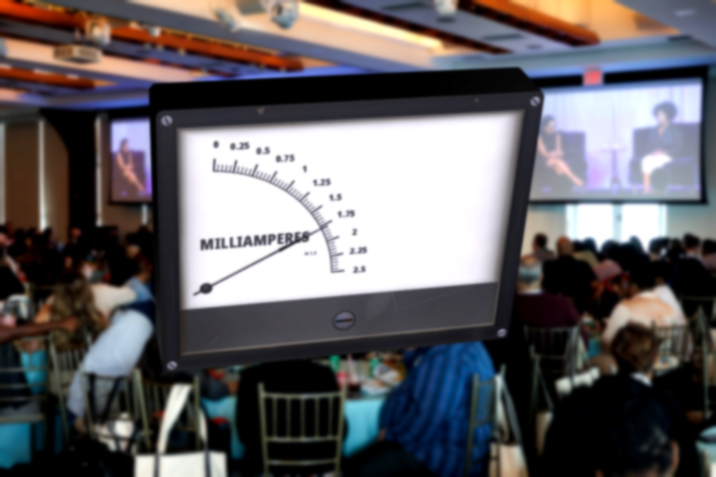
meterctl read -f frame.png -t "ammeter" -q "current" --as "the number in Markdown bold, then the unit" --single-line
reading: **1.75** mA
